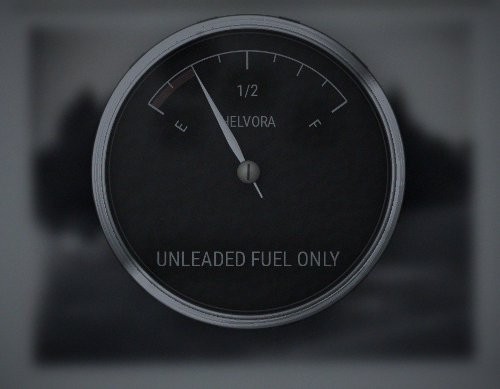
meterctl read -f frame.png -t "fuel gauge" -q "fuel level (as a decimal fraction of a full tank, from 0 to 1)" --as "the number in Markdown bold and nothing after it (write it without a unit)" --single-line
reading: **0.25**
